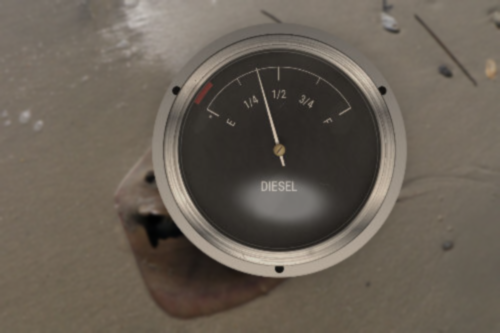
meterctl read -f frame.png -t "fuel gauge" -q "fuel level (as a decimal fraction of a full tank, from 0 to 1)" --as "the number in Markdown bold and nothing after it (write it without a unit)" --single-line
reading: **0.375**
